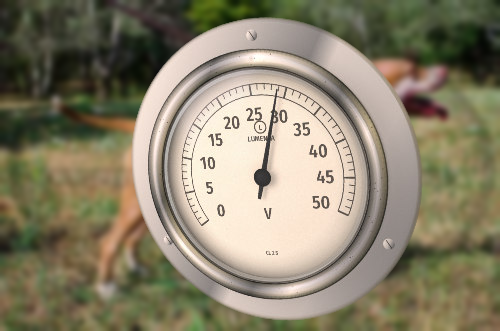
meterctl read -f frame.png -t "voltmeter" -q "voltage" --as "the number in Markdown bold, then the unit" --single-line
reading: **29** V
